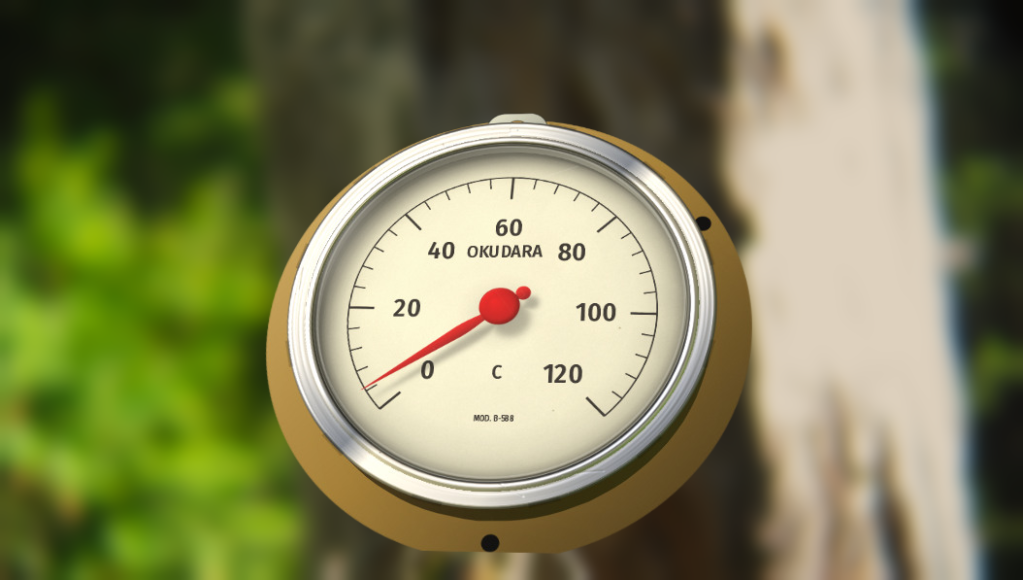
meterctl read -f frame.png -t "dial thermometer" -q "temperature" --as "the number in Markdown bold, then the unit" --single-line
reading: **4** °C
